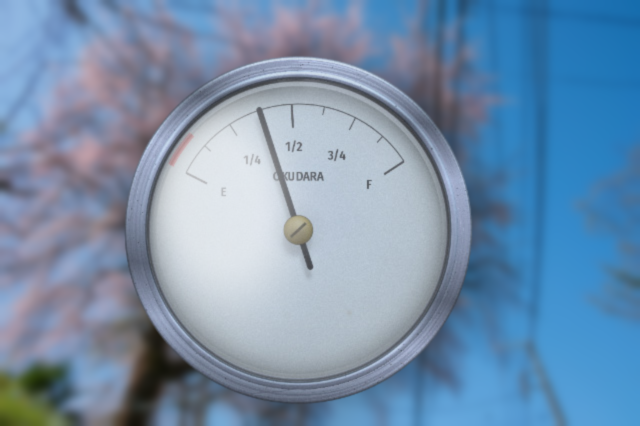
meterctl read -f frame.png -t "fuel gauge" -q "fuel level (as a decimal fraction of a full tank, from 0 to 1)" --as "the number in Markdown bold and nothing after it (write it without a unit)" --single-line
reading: **0.375**
